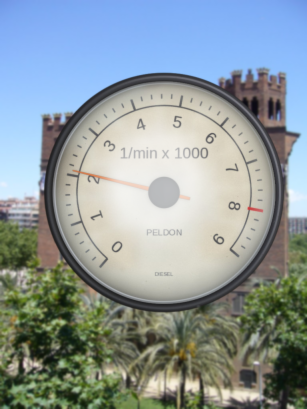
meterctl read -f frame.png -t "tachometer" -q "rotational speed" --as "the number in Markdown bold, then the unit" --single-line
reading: **2100** rpm
